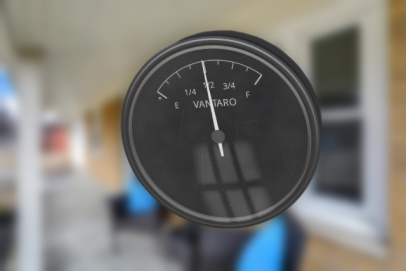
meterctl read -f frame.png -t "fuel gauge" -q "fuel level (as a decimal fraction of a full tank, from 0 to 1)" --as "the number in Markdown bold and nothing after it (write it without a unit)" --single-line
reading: **0.5**
